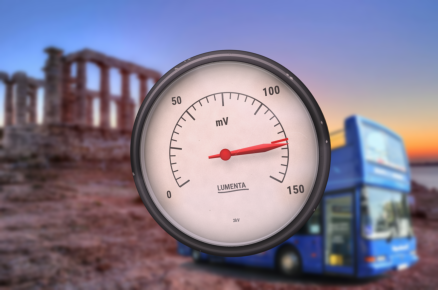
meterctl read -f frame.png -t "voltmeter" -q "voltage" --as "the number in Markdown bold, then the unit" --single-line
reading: **127.5** mV
